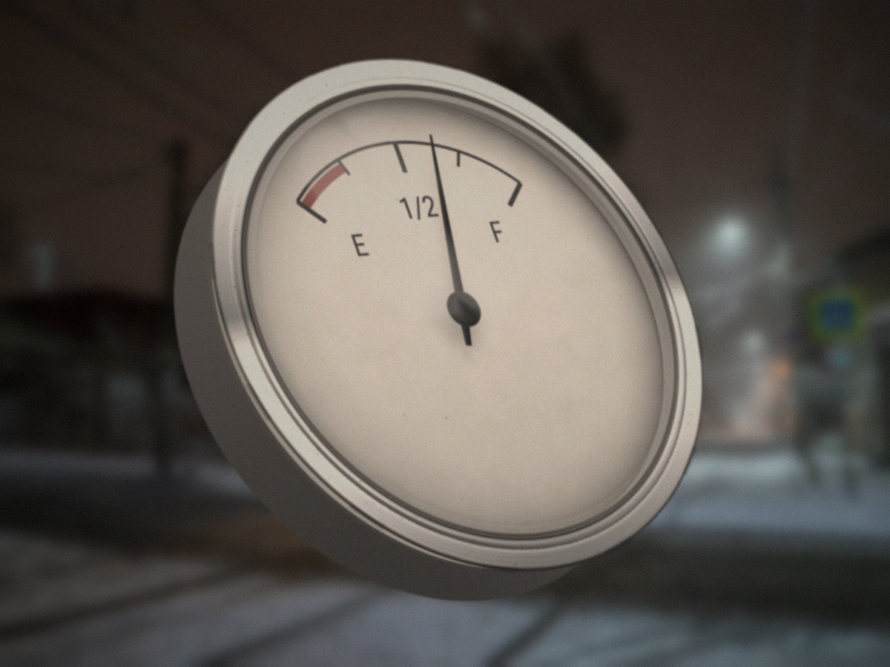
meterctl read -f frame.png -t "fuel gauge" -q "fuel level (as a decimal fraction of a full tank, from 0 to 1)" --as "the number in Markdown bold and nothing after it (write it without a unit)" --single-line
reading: **0.625**
